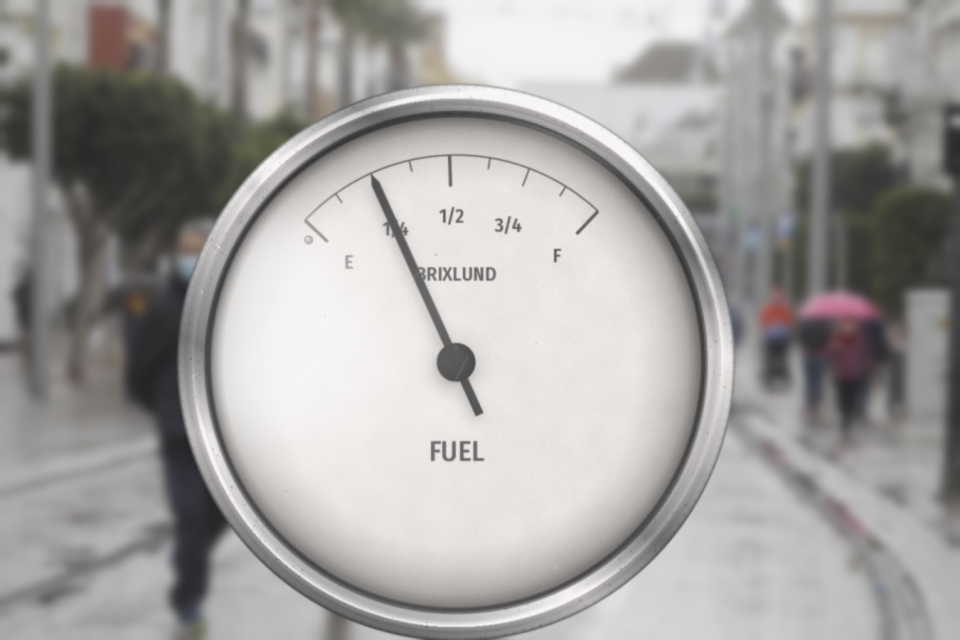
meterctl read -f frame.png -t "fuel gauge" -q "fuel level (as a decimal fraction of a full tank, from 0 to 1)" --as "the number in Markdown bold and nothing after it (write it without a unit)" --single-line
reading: **0.25**
